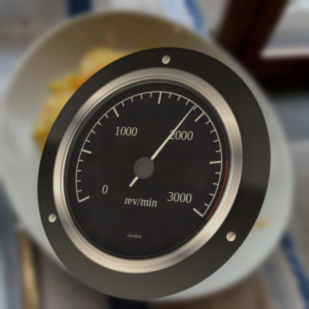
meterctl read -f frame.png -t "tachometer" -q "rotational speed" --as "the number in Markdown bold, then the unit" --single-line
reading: **1900** rpm
